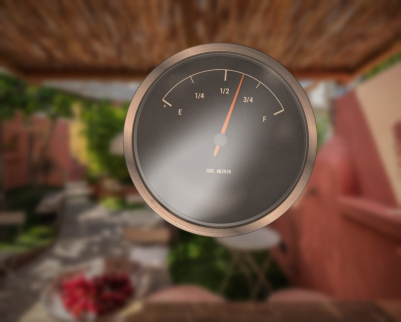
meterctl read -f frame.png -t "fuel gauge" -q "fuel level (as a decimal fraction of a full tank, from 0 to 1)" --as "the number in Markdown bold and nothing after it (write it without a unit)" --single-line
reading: **0.625**
